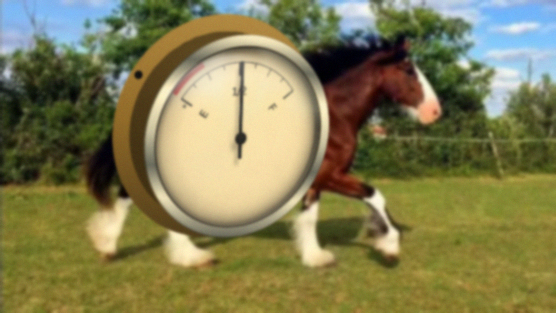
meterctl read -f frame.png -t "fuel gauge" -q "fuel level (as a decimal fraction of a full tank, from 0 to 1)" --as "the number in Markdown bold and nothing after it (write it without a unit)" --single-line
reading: **0.5**
